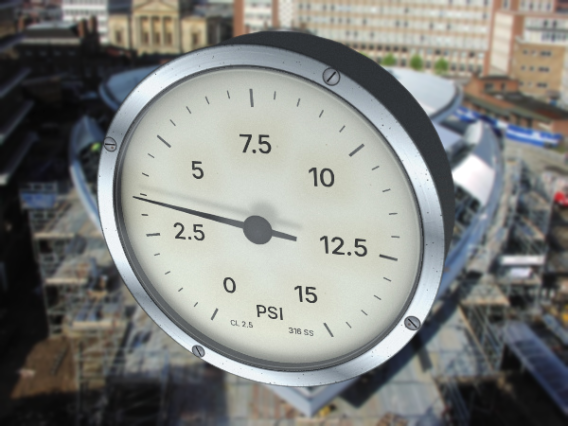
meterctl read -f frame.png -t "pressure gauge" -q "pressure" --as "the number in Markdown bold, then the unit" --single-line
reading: **3.5** psi
